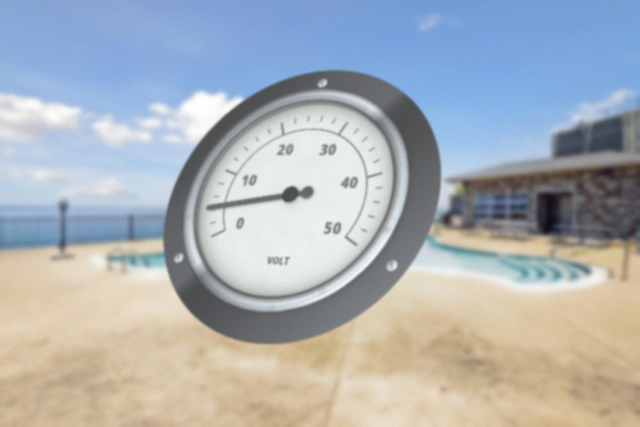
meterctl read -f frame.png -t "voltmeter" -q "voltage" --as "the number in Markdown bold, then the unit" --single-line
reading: **4** V
